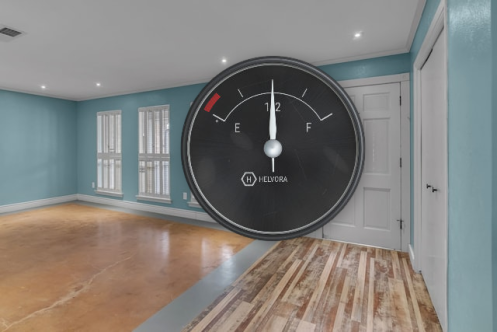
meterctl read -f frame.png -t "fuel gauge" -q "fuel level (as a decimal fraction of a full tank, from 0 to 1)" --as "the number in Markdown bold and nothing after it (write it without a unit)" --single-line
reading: **0.5**
